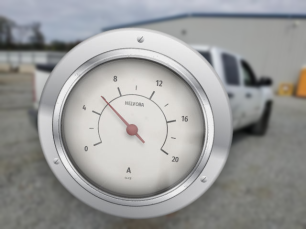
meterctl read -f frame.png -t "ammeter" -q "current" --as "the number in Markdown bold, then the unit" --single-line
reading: **6** A
